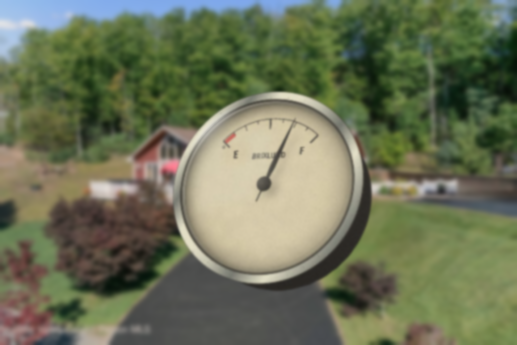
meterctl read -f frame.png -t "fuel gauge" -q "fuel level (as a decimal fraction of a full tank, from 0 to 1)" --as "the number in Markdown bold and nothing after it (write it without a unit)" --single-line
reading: **0.75**
